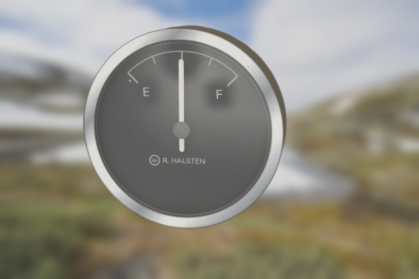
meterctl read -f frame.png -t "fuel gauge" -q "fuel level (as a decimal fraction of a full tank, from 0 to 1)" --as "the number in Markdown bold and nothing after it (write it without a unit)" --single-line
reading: **0.5**
